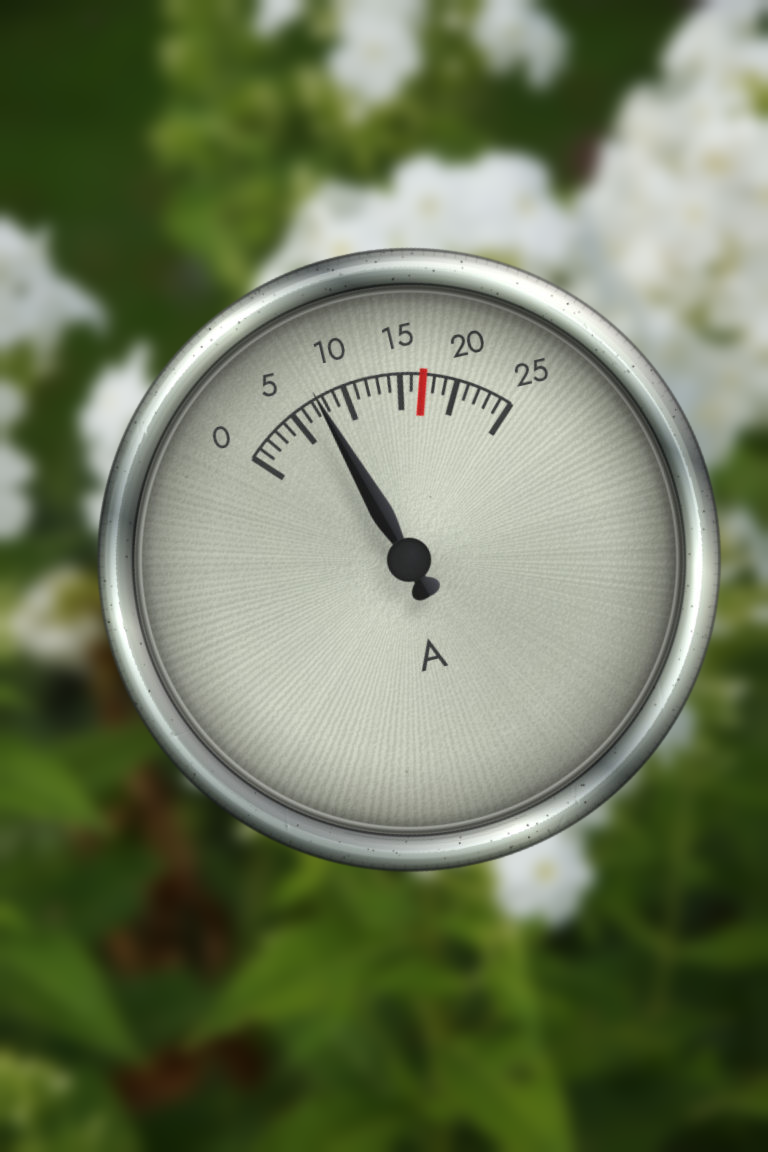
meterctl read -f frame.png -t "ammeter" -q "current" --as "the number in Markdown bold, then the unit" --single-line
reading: **7.5** A
